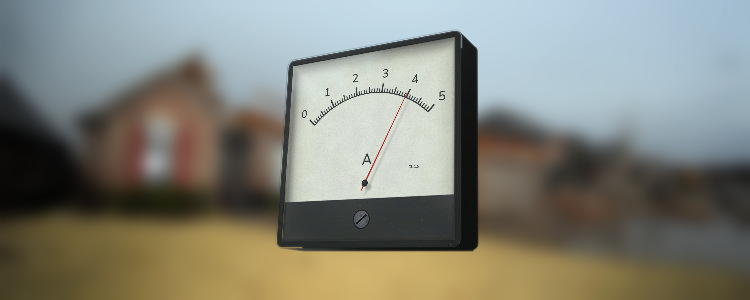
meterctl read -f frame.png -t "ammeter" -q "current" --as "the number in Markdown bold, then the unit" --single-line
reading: **4** A
